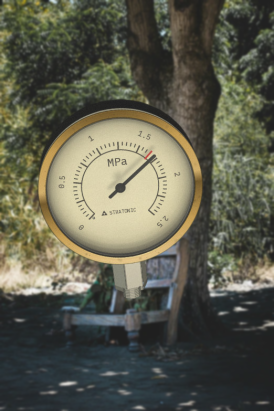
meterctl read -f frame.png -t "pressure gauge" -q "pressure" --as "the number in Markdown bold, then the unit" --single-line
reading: **1.7** MPa
